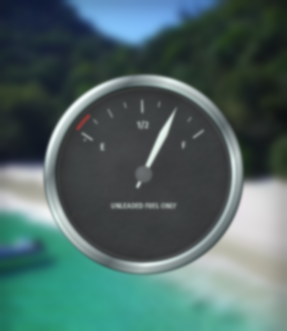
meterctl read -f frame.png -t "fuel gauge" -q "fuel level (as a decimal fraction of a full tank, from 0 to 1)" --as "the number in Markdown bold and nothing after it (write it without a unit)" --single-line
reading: **0.75**
